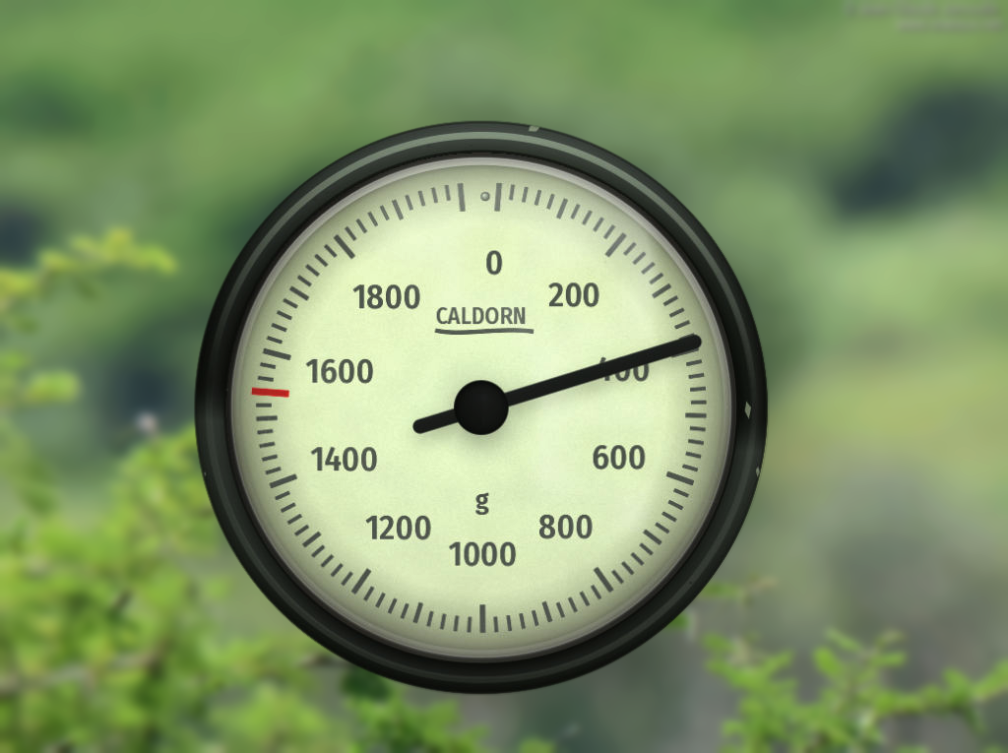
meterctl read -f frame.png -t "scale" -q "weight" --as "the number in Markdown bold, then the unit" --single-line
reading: **390** g
